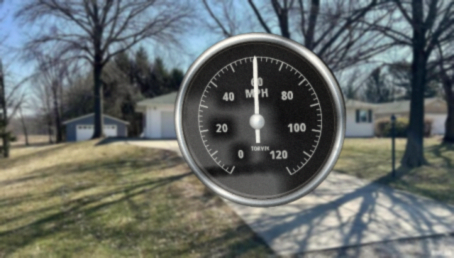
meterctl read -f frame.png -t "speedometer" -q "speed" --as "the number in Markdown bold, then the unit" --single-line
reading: **60** mph
